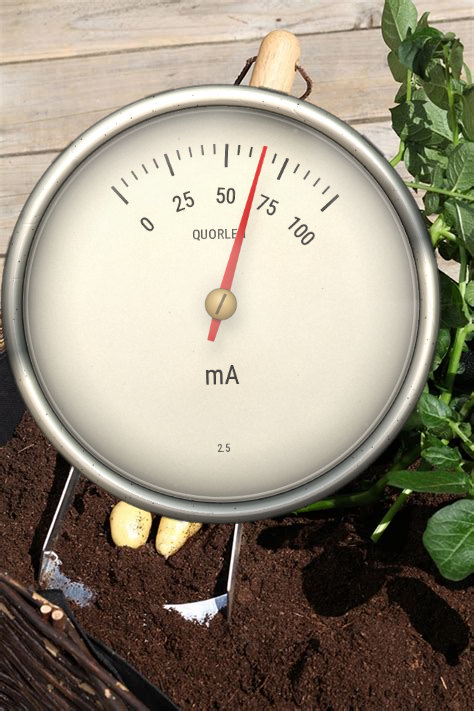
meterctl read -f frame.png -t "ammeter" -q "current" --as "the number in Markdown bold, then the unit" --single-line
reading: **65** mA
